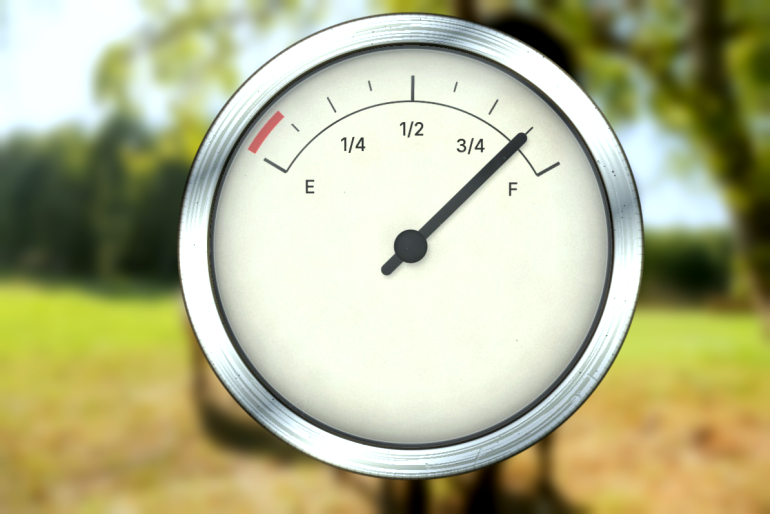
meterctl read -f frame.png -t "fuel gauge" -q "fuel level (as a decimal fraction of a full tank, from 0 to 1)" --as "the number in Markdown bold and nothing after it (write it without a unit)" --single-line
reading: **0.875**
